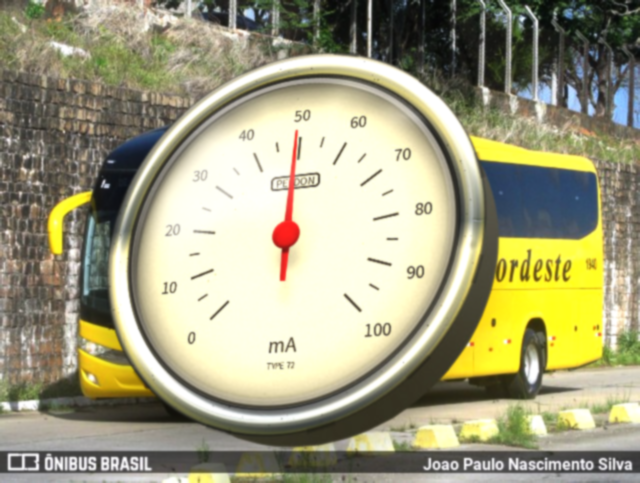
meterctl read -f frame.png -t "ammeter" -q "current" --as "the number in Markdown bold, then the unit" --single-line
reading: **50** mA
